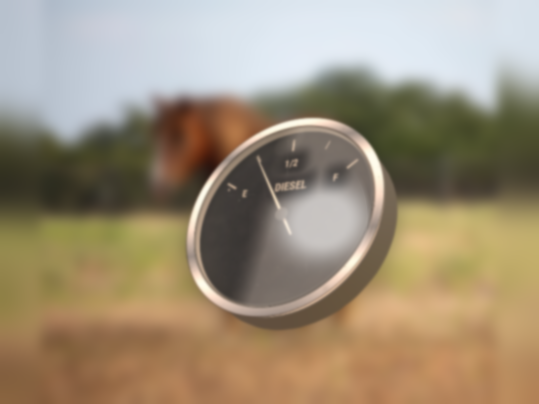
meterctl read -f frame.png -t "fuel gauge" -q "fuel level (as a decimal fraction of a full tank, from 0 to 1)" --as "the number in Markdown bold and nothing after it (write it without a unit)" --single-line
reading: **0.25**
